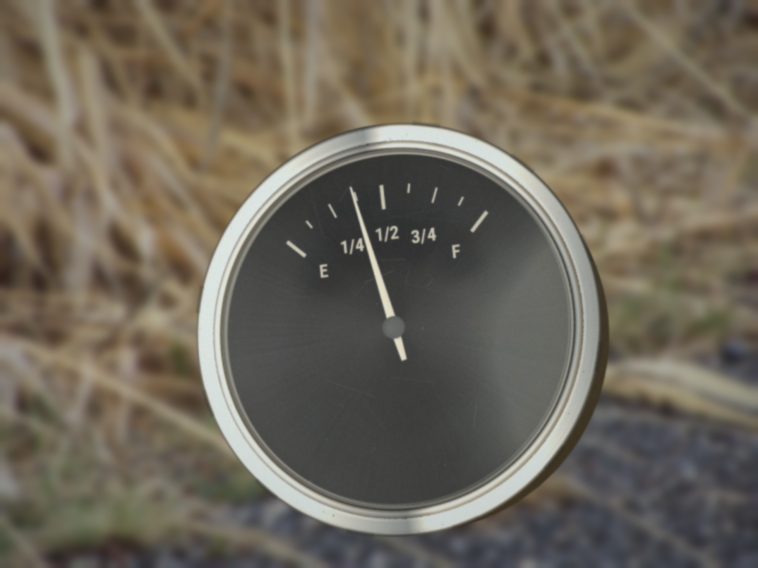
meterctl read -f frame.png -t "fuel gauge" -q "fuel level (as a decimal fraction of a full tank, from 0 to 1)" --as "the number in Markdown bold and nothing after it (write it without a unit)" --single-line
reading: **0.375**
